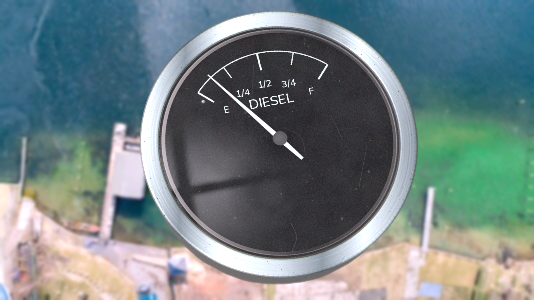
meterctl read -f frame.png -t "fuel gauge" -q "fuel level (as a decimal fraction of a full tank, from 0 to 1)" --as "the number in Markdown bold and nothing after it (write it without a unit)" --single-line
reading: **0.125**
